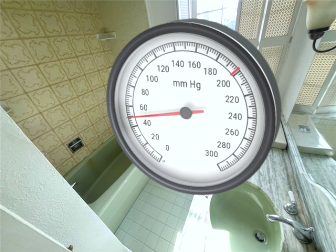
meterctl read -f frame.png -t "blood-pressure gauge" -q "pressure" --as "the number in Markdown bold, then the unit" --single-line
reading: **50** mmHg
